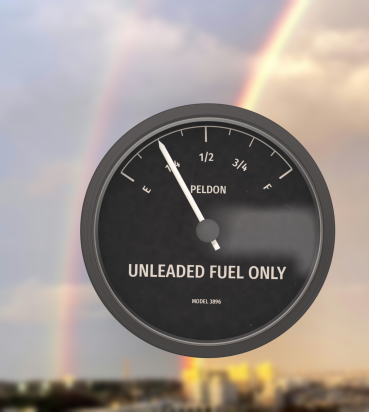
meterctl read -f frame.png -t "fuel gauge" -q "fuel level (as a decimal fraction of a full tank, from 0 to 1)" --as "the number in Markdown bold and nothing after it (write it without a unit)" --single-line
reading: **0.25**
